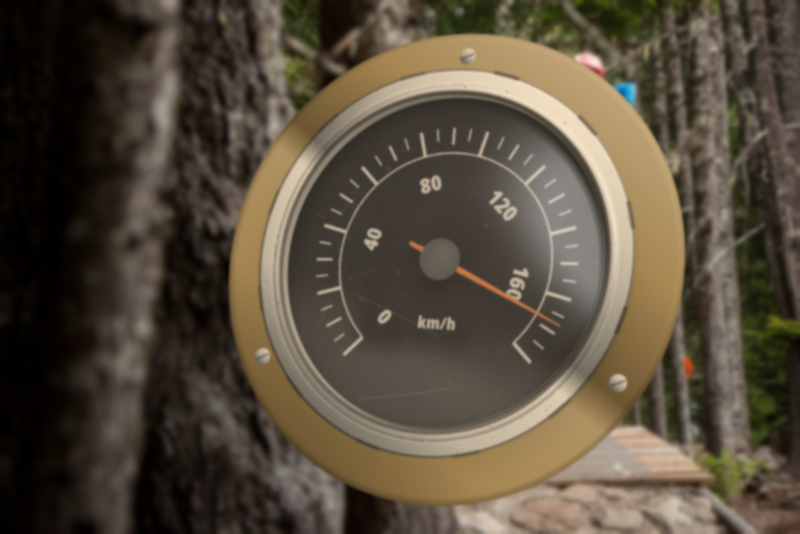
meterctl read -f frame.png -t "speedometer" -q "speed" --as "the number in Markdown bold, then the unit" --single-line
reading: **167.5** km/h
